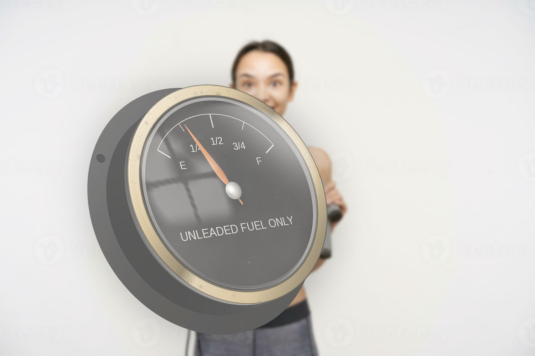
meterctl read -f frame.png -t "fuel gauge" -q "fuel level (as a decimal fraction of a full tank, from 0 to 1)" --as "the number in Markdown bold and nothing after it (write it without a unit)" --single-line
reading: **0.25**
